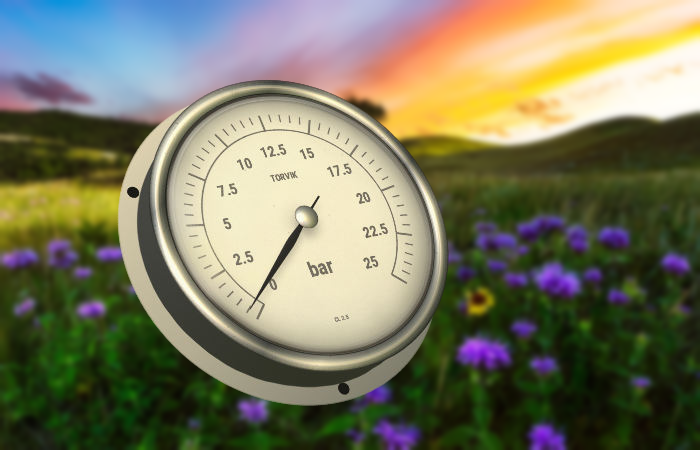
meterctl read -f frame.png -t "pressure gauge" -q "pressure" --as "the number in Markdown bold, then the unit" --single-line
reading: **0.5** bar
